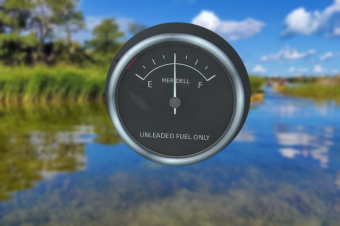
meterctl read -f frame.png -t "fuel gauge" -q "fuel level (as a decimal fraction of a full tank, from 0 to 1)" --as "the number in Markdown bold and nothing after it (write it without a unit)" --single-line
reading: **0.5**
